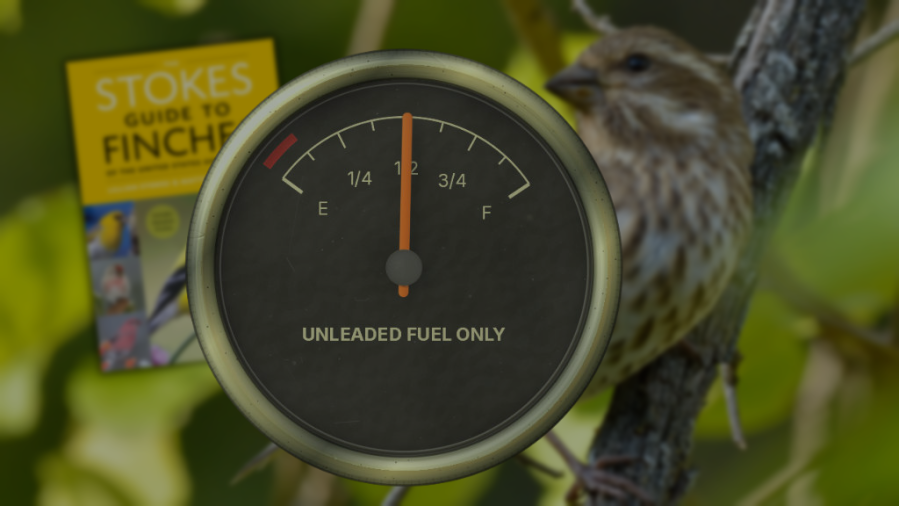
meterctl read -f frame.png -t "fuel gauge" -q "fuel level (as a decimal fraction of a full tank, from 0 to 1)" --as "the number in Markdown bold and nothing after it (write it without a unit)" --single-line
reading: **0.5**
